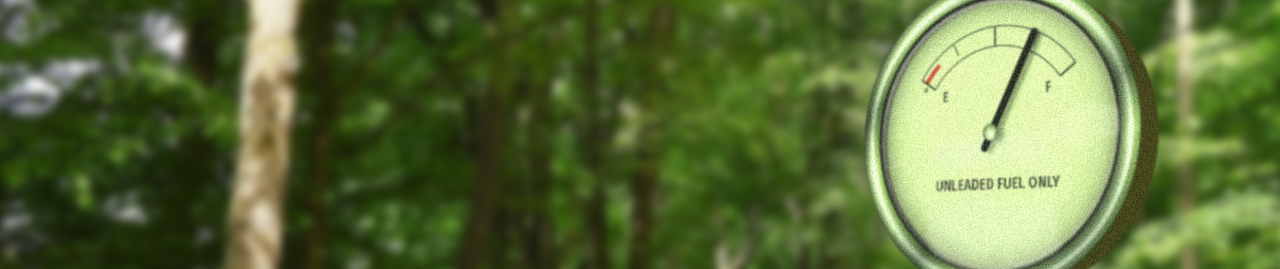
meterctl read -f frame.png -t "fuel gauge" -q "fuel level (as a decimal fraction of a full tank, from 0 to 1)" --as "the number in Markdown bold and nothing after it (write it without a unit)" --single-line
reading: **0.75**
